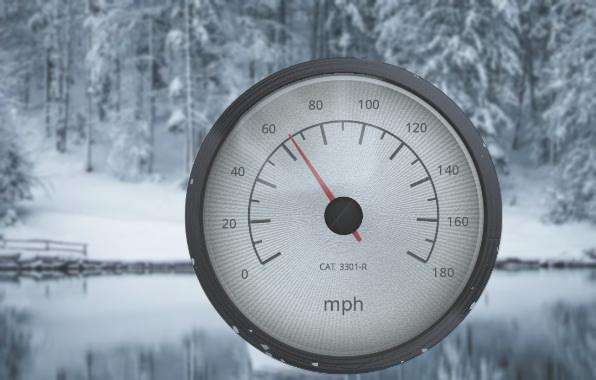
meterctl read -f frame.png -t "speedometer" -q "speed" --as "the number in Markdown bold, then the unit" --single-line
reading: **65** mph
